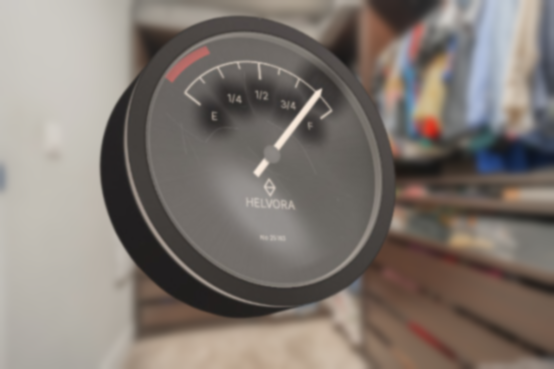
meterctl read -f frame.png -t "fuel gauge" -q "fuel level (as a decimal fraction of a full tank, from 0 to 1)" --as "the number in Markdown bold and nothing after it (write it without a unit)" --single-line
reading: **0.875**
